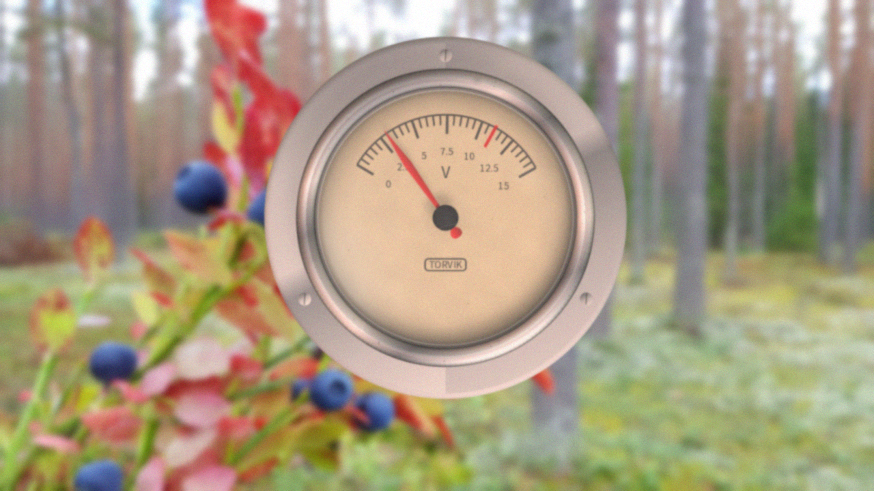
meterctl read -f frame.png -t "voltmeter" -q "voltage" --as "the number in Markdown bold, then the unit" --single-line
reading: **3** V
